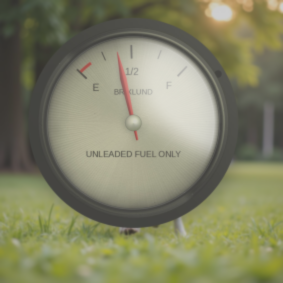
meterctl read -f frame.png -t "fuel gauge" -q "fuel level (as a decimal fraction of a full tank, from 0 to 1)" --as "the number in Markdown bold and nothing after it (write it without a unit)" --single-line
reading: **0.375**
